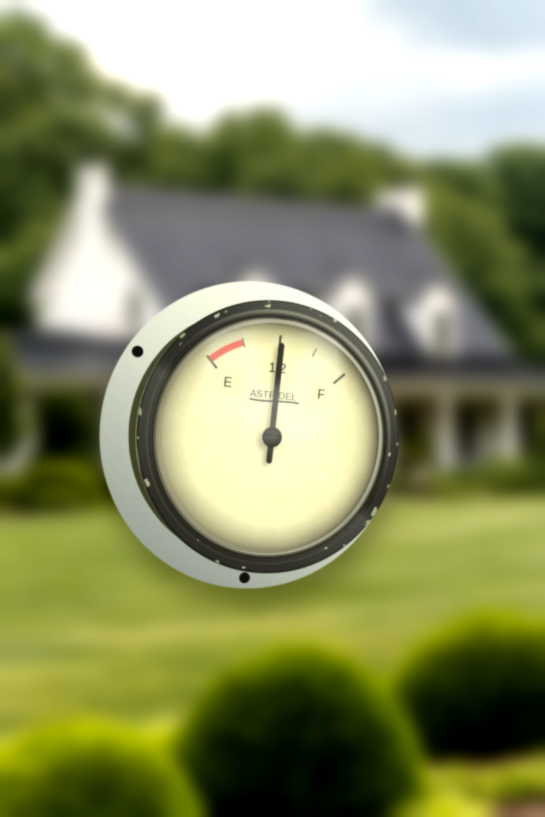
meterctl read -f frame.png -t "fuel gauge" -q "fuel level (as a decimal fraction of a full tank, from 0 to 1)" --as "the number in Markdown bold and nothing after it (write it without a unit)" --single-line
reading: **0.5**
